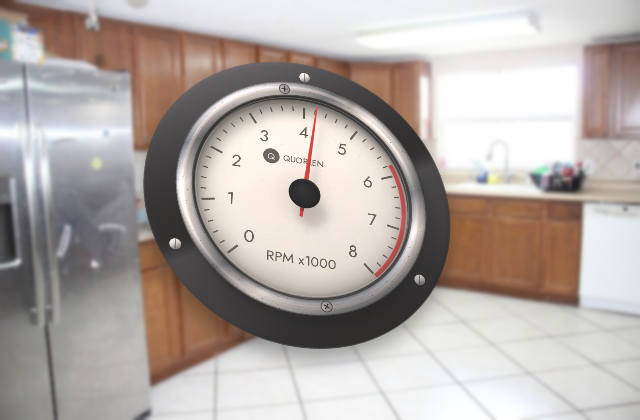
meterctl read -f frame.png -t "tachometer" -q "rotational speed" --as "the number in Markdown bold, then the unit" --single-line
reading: **4200** rpm
